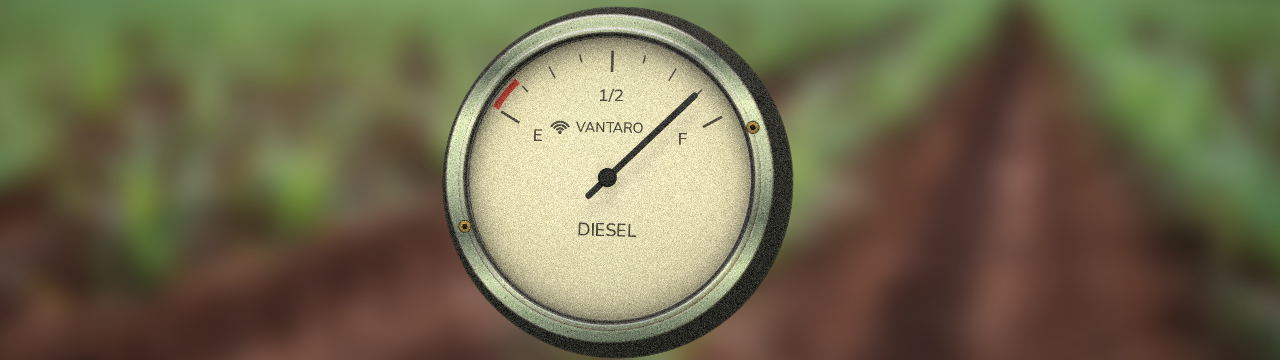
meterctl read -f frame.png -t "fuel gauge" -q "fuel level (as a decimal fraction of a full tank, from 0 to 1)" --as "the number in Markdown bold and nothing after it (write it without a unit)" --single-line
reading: **0.875**
